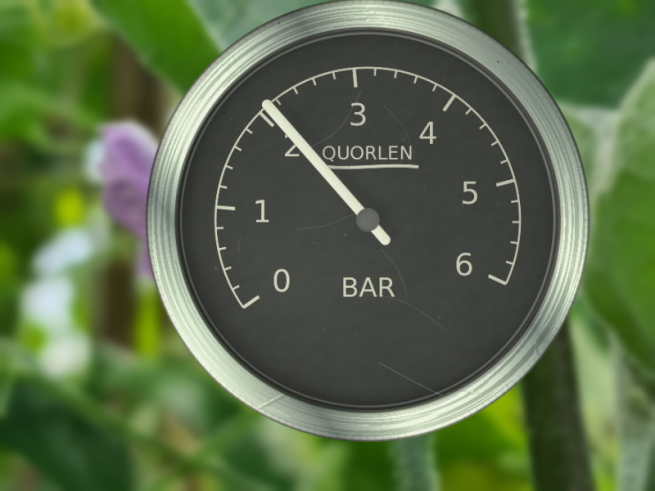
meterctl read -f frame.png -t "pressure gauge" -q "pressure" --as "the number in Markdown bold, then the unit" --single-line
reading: **2.1** bar
